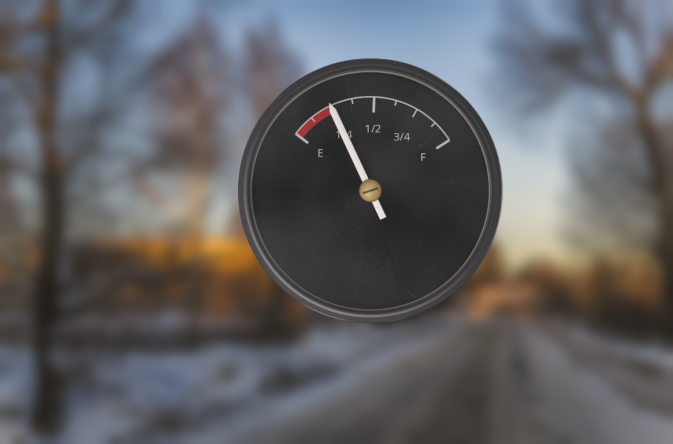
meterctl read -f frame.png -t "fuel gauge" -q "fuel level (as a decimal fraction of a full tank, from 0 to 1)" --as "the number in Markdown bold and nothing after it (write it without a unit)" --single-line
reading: **0.25**
